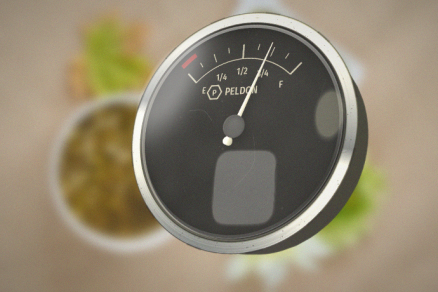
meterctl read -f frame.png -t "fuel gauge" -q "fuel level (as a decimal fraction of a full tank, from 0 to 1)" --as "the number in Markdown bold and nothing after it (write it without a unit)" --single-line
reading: **0.75**
